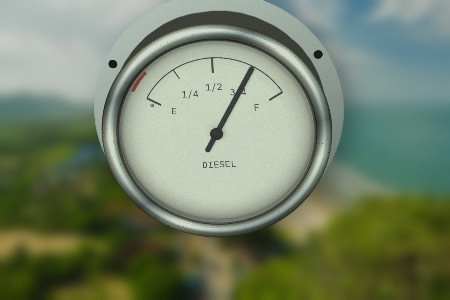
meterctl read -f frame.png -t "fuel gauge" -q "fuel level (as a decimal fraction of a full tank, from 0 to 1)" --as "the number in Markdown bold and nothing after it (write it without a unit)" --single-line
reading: **0.75**
